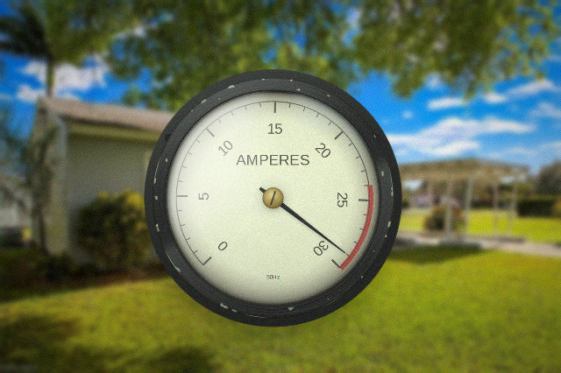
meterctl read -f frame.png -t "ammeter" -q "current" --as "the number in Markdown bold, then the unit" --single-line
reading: **29** A
